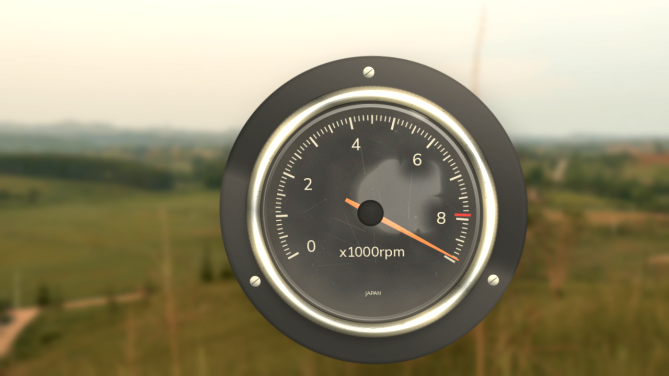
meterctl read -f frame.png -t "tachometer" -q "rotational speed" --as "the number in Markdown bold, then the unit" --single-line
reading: **8900** rpm
